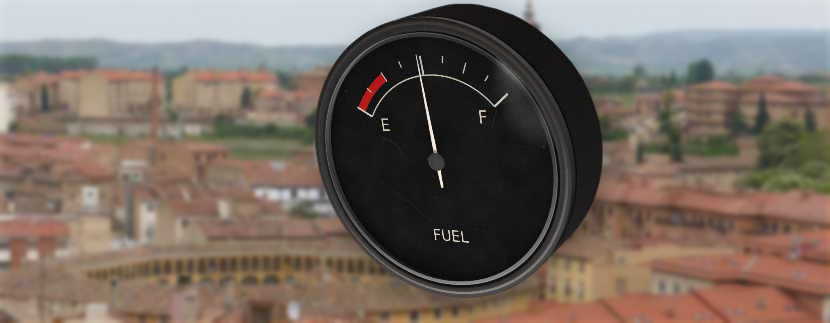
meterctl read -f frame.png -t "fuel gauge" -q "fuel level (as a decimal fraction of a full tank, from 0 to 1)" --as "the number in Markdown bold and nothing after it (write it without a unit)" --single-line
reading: **0.5**
